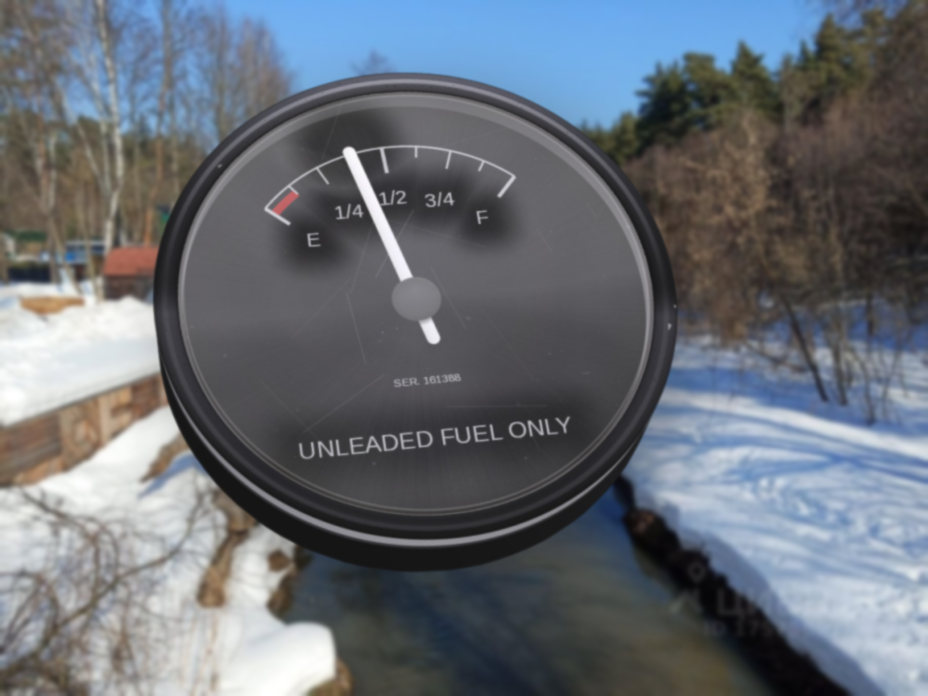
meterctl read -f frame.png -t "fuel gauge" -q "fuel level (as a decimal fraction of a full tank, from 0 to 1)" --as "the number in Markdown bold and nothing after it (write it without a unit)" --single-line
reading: **0.375**
